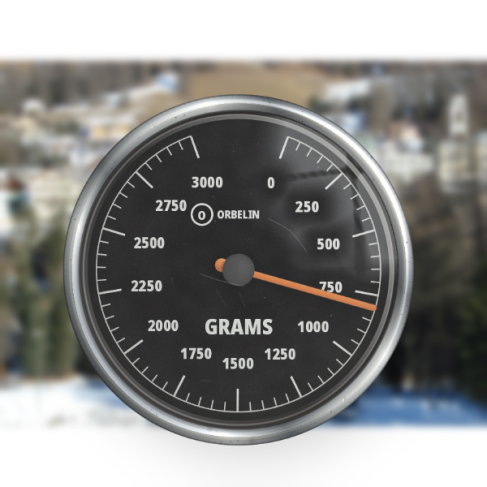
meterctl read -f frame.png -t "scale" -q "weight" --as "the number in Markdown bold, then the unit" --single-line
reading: **800** g
